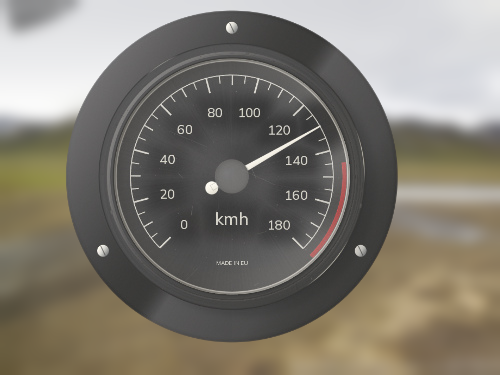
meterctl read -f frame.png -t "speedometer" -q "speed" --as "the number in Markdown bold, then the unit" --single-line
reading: **130** km/h
